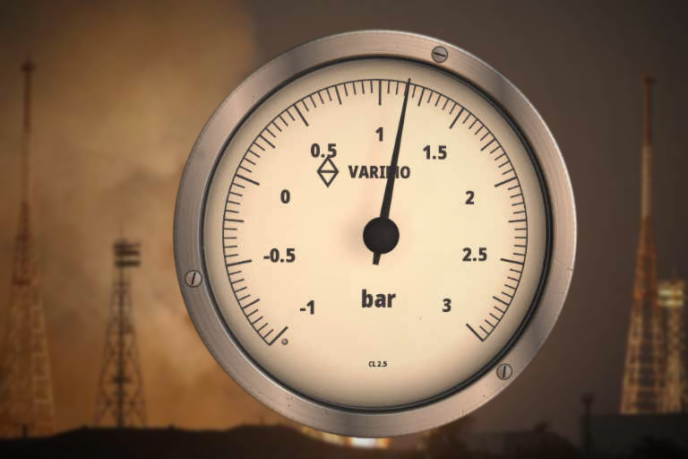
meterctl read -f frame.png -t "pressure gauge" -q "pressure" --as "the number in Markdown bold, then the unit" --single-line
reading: **1.15** bar
